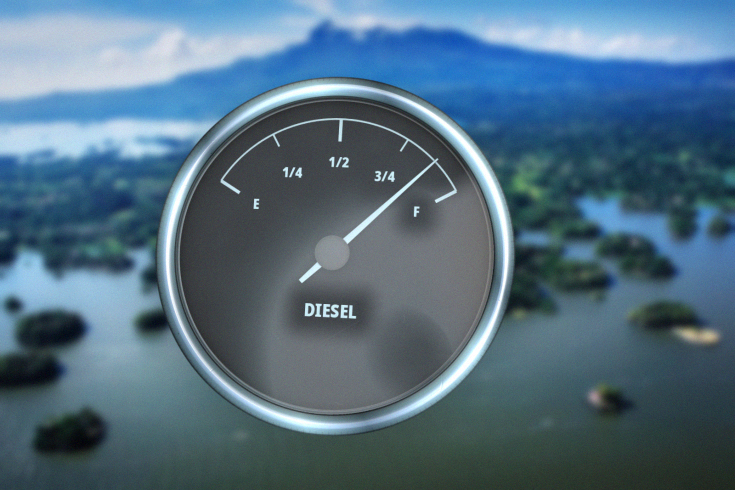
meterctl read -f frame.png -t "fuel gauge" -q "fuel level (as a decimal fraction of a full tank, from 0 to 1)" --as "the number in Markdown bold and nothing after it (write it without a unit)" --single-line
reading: **0.875**
